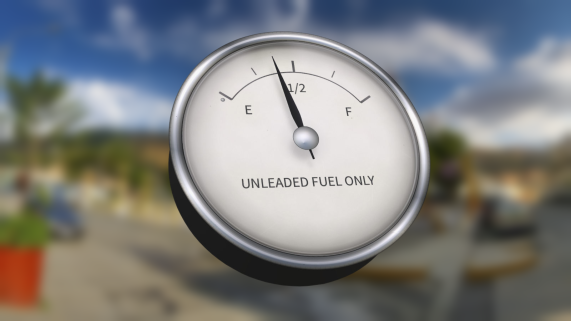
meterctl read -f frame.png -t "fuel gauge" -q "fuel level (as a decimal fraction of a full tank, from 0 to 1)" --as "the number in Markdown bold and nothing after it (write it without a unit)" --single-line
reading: **0.375**
